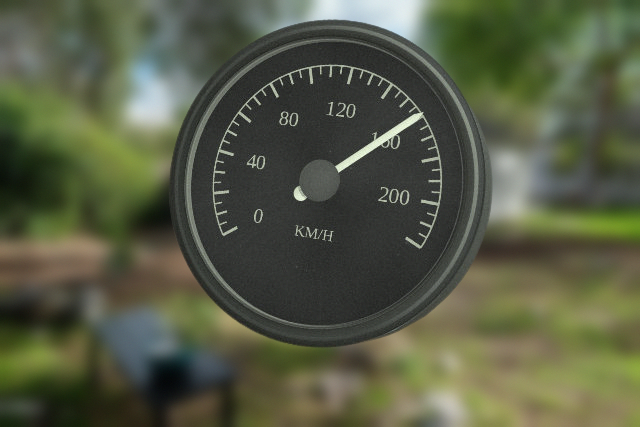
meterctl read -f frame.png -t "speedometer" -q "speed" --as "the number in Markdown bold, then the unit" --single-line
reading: **160** km/h
